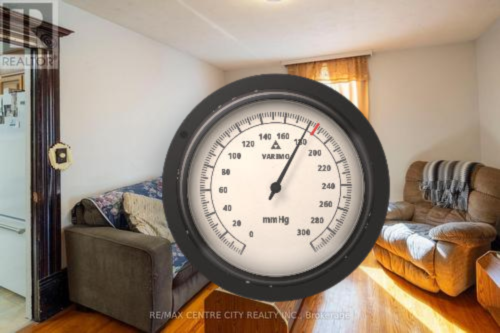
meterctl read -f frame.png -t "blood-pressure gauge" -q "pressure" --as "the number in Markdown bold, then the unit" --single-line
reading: **180** mmHg
